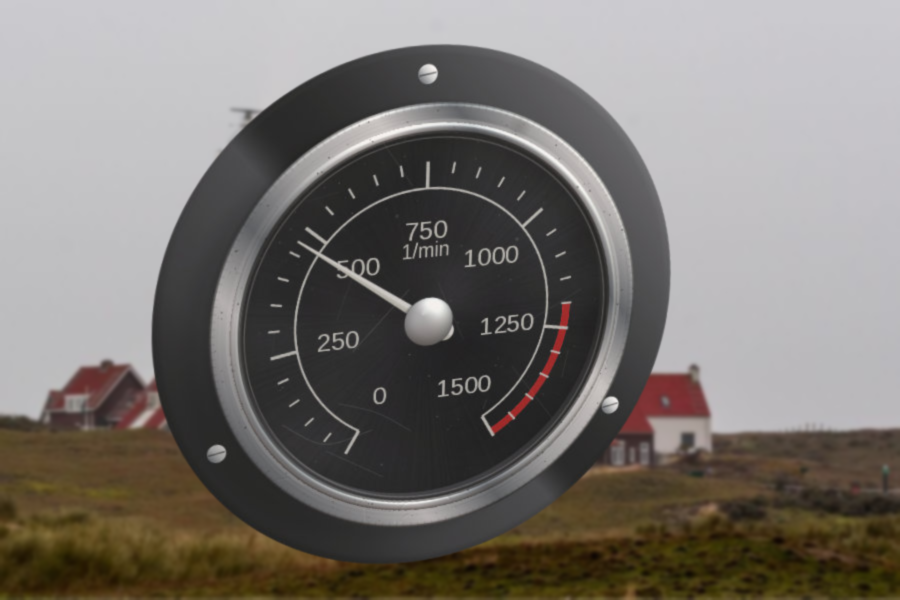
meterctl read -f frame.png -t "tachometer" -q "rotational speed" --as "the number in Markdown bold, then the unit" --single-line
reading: **475** rpm
